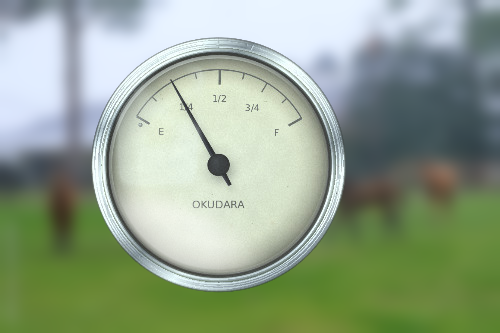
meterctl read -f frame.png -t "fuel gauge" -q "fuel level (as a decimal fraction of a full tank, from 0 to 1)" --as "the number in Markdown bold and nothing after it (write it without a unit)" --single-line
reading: **0.25**
